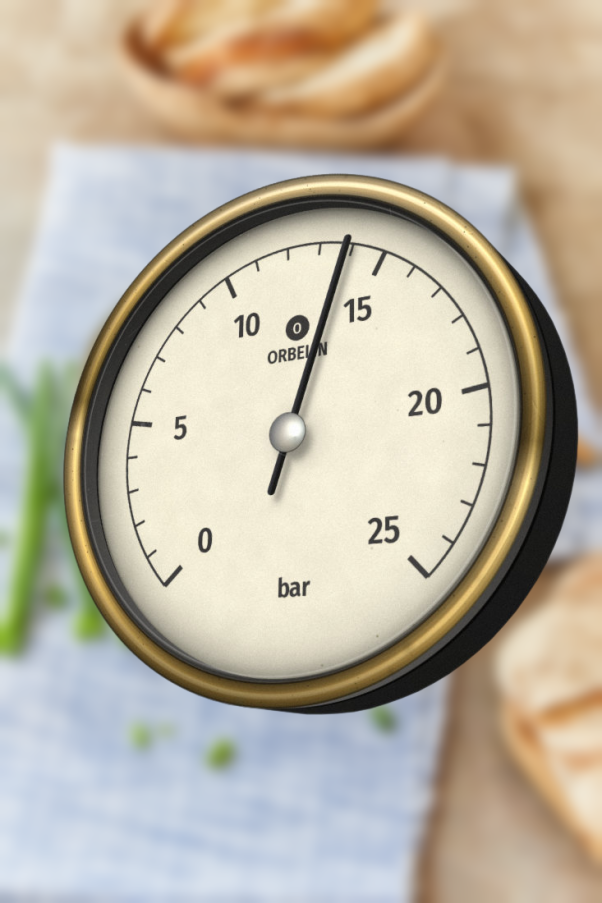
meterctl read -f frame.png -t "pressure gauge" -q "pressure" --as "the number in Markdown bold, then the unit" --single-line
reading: **14** bar
